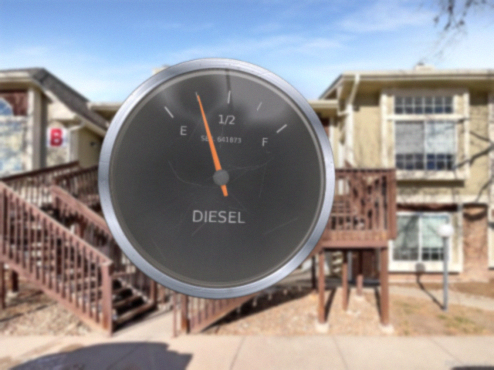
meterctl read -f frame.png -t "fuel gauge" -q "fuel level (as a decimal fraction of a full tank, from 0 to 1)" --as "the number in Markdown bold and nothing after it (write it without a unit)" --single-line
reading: **0.25**
